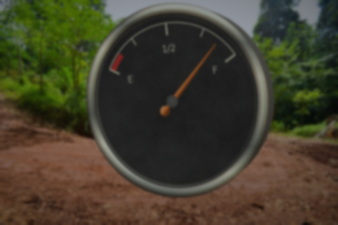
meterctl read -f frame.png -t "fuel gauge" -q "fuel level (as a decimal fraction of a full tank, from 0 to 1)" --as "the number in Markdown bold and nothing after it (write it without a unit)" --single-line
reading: **0.875**
